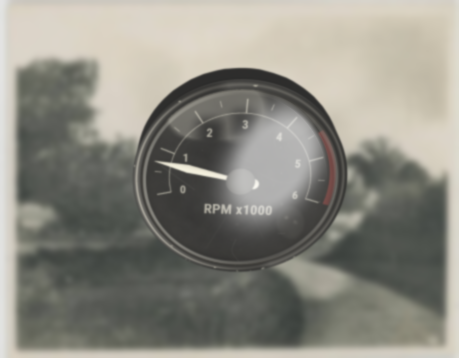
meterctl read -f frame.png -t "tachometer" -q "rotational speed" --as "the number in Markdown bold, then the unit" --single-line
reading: **750** rpm
